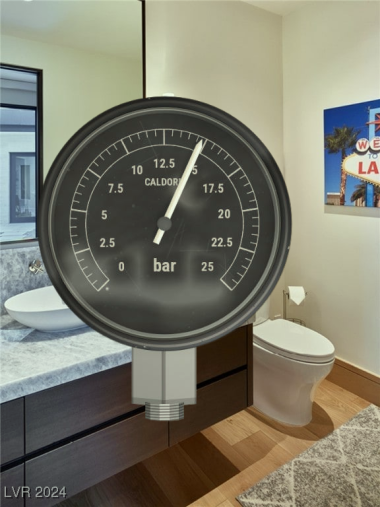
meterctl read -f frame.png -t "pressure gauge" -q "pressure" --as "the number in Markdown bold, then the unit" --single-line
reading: **14.75** bar
